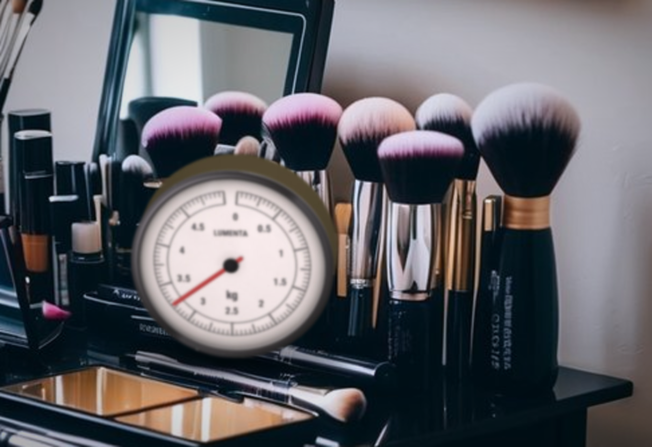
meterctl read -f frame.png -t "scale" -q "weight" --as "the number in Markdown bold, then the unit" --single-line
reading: **3.25** kg
